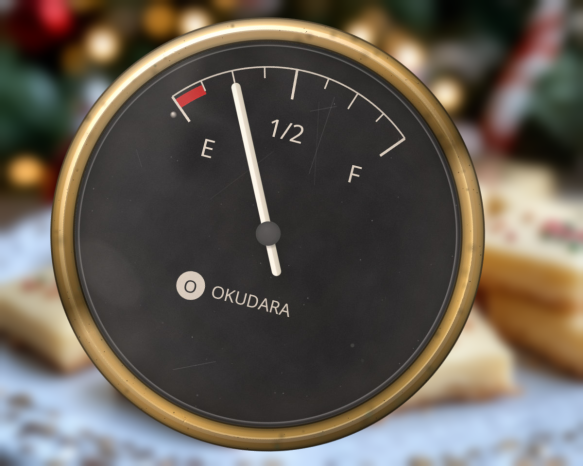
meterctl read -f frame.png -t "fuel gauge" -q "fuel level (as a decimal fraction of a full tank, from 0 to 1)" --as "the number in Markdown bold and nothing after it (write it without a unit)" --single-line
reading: **0.25**
